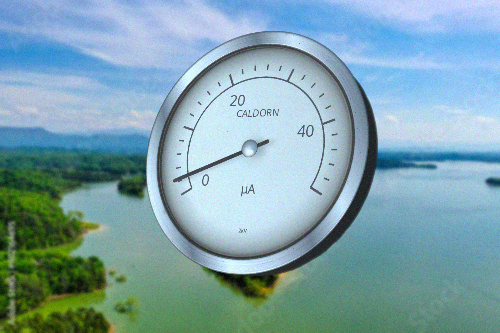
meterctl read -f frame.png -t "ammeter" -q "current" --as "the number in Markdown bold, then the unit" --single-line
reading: **2** µA
